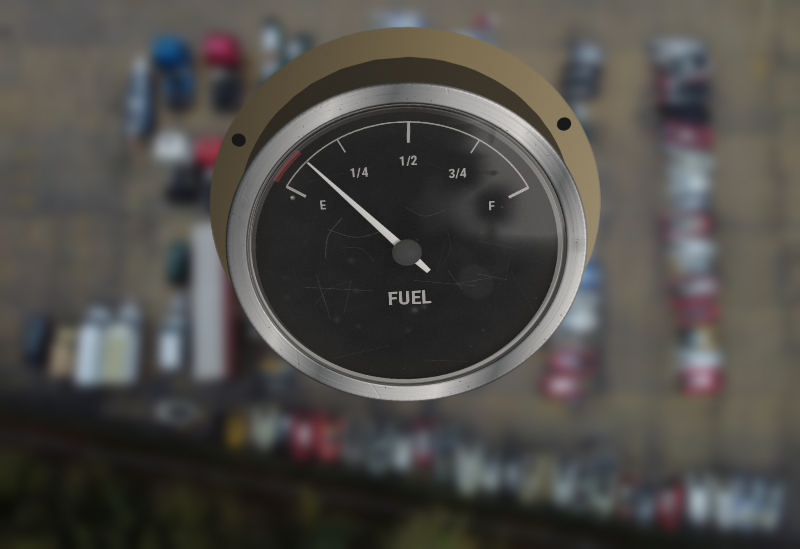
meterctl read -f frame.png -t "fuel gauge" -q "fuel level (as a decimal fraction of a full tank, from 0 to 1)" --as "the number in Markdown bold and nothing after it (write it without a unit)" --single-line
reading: **0.125**
